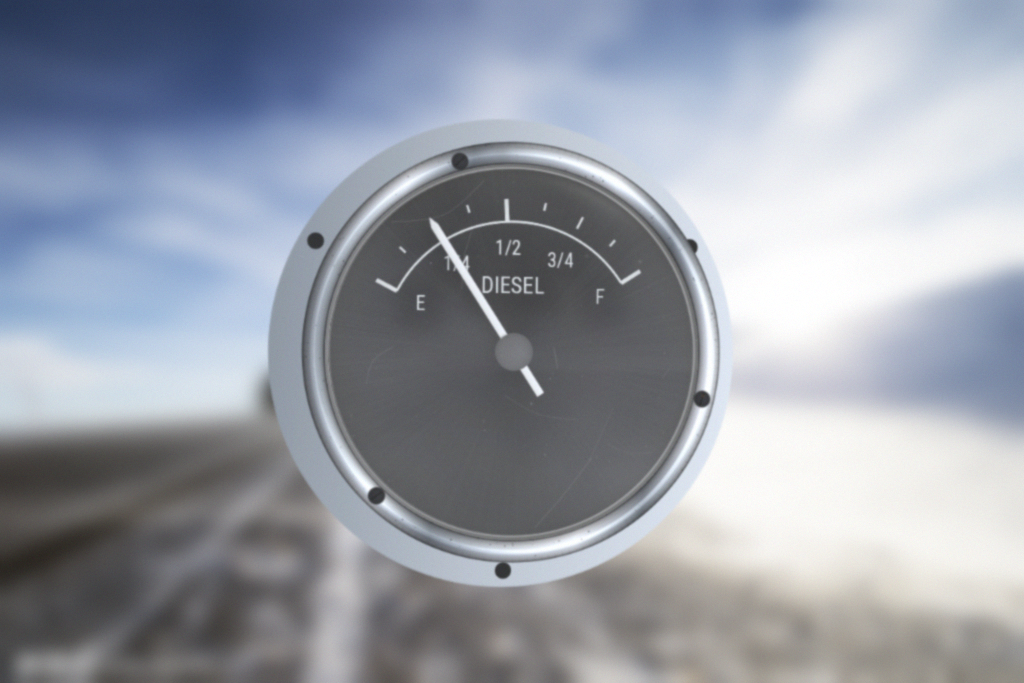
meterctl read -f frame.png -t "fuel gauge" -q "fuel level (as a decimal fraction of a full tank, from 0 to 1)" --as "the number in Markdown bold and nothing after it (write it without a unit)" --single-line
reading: **0.25**
